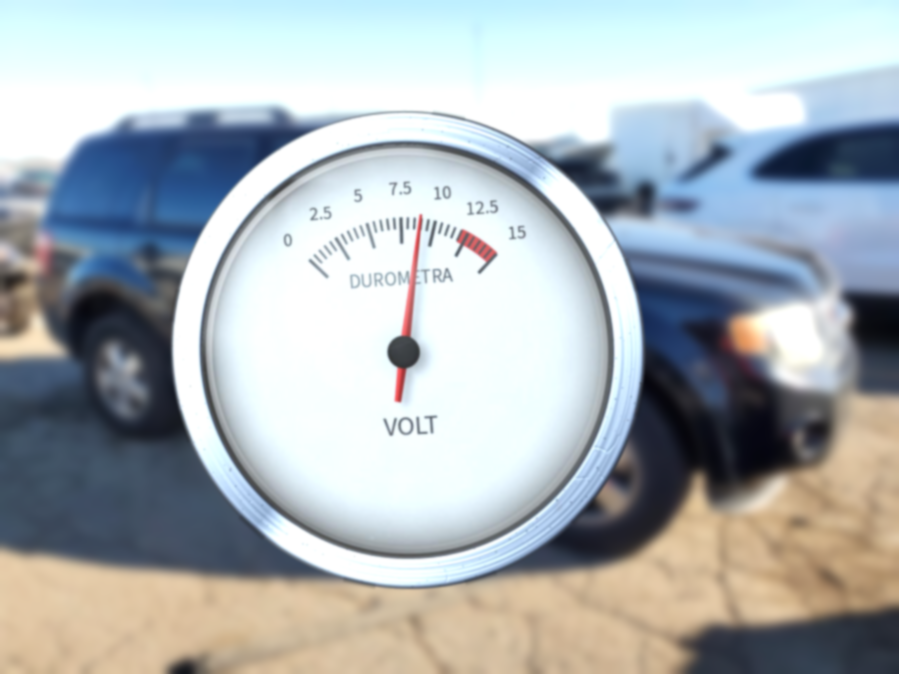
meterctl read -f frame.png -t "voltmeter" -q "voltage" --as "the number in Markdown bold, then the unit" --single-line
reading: **9** V
